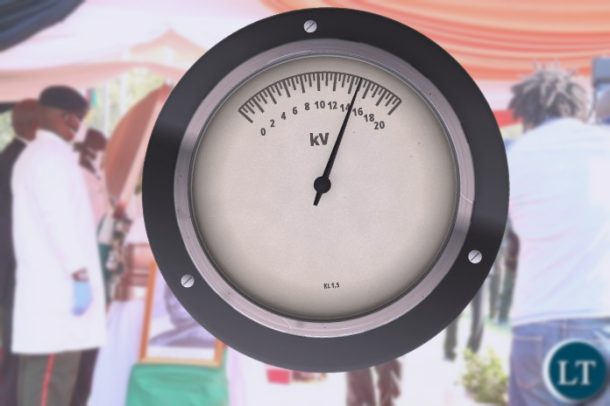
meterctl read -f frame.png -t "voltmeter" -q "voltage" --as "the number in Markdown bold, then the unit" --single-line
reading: **15** kV
